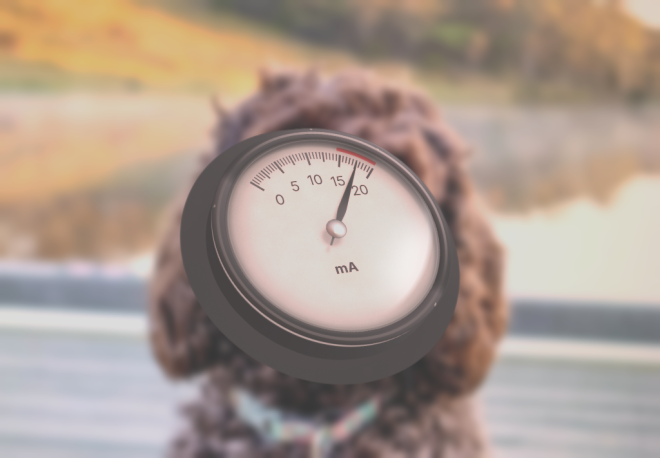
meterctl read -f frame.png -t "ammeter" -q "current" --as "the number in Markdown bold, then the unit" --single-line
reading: **17.5** mA
